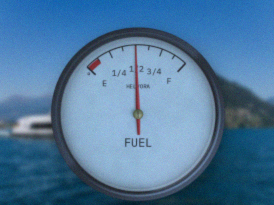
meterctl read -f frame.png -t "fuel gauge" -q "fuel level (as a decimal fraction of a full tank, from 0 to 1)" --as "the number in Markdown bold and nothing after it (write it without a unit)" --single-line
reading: **0.5**
